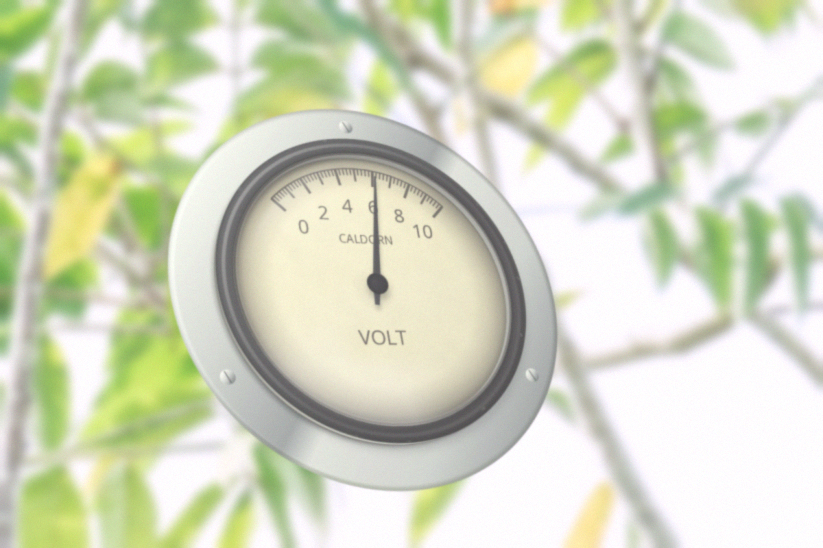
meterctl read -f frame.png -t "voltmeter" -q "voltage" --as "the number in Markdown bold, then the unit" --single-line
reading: **6** V
